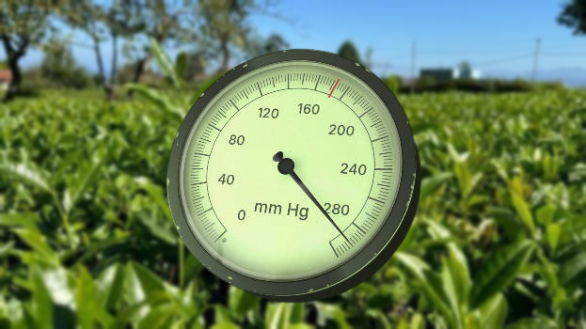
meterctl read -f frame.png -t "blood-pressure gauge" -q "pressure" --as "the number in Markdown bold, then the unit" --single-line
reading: **290** mmHg
